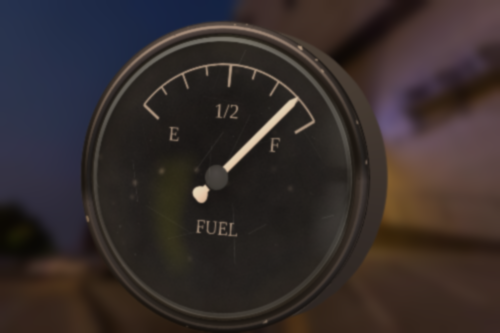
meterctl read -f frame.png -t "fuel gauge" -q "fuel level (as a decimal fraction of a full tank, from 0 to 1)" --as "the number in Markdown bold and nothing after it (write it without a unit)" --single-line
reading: **0.875**
